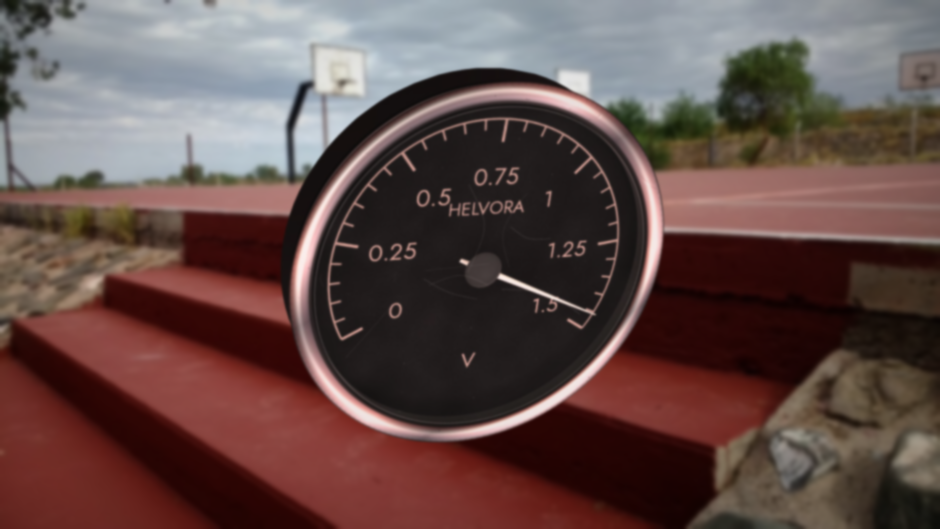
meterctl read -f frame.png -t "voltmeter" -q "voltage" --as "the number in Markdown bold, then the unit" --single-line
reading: **1.45** V
